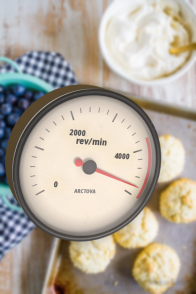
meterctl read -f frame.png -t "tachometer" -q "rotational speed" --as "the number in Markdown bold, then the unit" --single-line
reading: **4800** rpm
